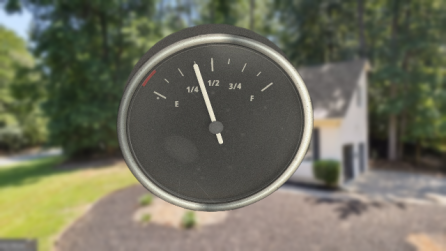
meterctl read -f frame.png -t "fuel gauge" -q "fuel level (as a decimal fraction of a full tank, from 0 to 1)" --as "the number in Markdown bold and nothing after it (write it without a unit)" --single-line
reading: **0.375**
